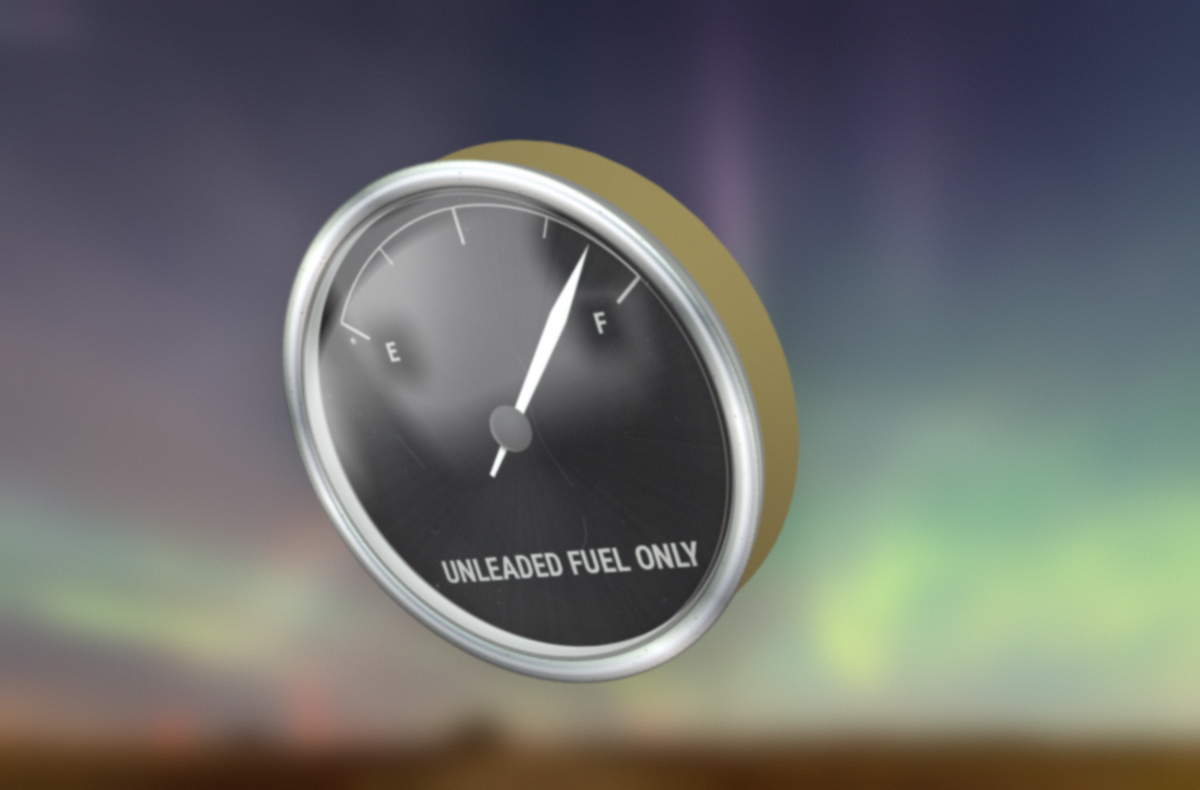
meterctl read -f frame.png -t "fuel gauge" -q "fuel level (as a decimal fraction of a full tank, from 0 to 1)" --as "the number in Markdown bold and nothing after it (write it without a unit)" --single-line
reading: **0.875**
